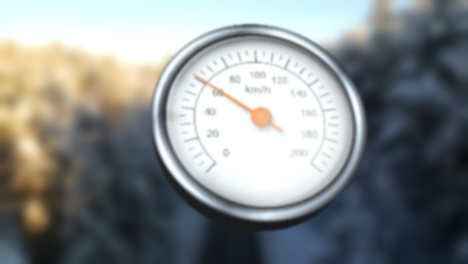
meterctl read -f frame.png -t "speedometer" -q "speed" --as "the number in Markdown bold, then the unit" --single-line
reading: **60** km/h
